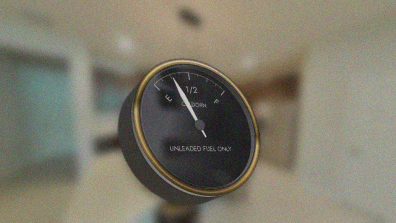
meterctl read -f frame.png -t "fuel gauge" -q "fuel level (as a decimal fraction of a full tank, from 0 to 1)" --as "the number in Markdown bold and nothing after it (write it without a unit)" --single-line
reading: **0.25**
